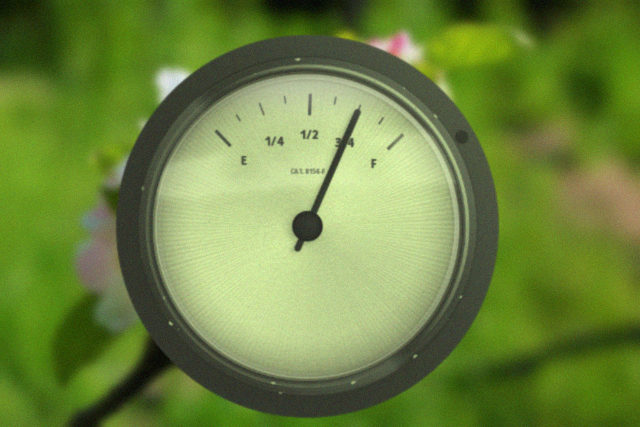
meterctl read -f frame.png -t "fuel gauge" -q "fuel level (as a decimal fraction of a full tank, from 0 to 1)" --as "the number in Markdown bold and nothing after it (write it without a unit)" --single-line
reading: **0.75**
